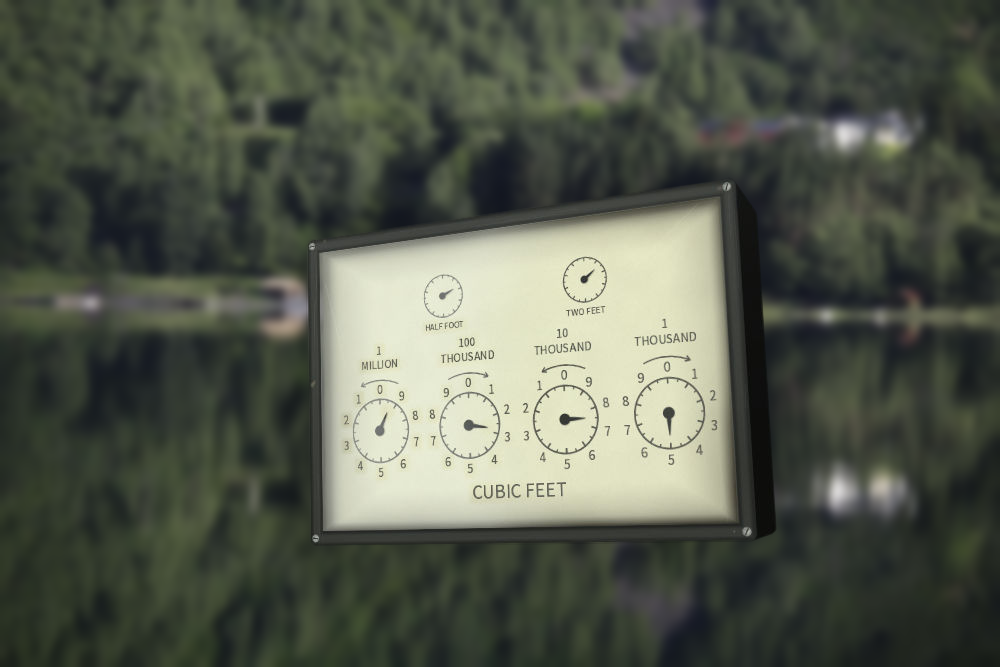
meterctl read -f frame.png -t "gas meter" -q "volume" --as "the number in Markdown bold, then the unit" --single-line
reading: **927500** ft³
